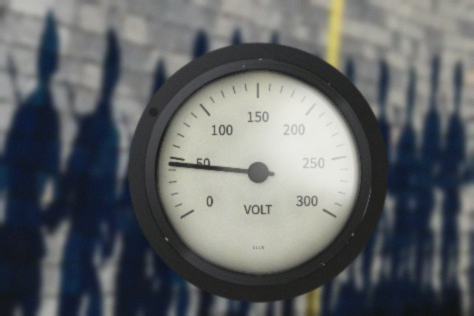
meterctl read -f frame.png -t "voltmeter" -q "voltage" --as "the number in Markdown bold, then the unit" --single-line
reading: **45** V
